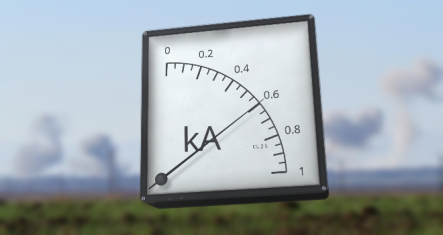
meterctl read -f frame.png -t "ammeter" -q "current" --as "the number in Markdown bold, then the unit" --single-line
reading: **0.6** kA
